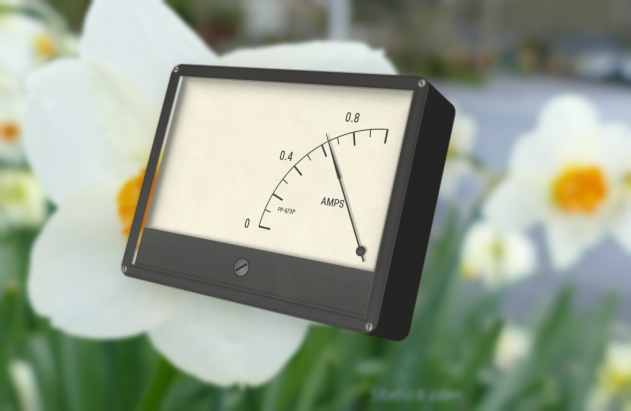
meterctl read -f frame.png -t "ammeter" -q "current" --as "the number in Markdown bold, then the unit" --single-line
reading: **0.65** A
